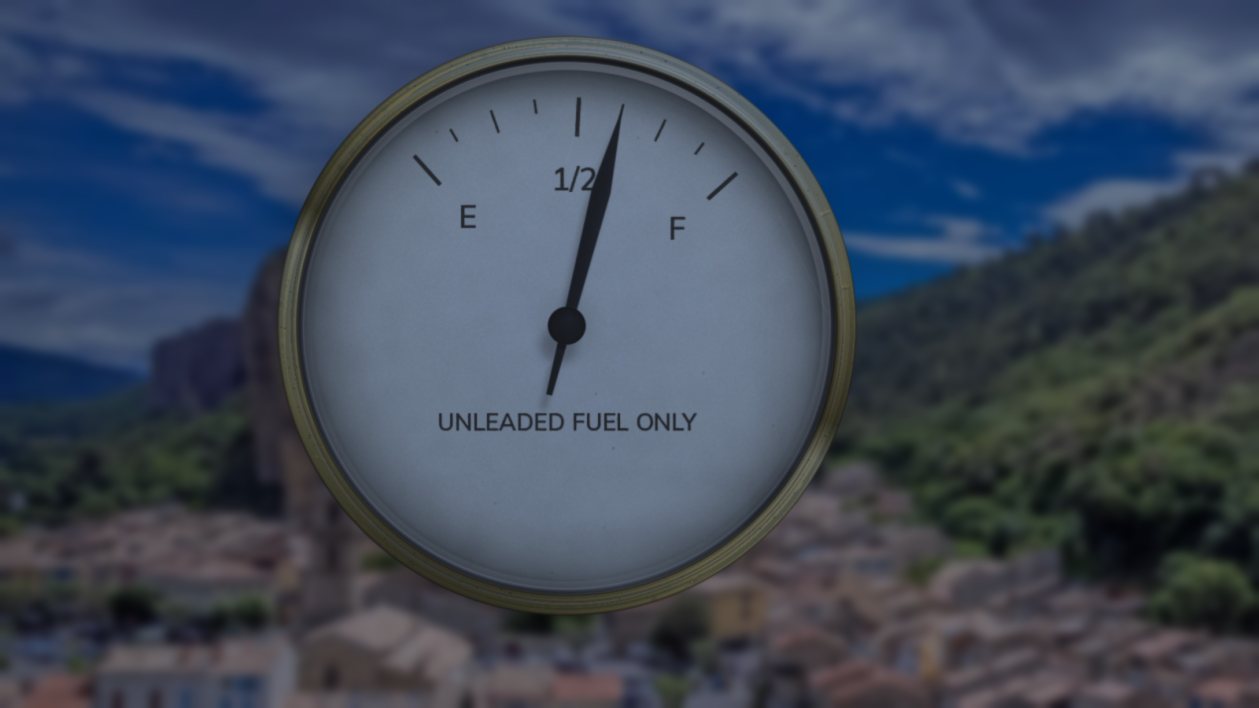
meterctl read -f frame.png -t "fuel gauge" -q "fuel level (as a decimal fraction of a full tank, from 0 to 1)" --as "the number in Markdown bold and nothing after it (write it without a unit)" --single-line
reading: **0.625**
